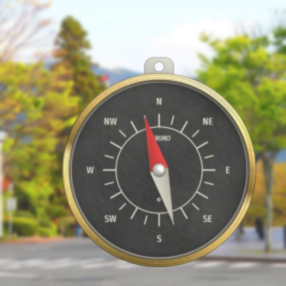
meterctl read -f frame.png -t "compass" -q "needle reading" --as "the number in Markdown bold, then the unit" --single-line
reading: **345** °
